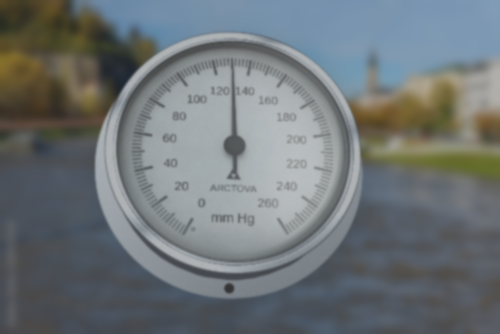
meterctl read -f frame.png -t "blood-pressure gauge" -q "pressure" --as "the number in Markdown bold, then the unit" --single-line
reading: **130** mmHg
